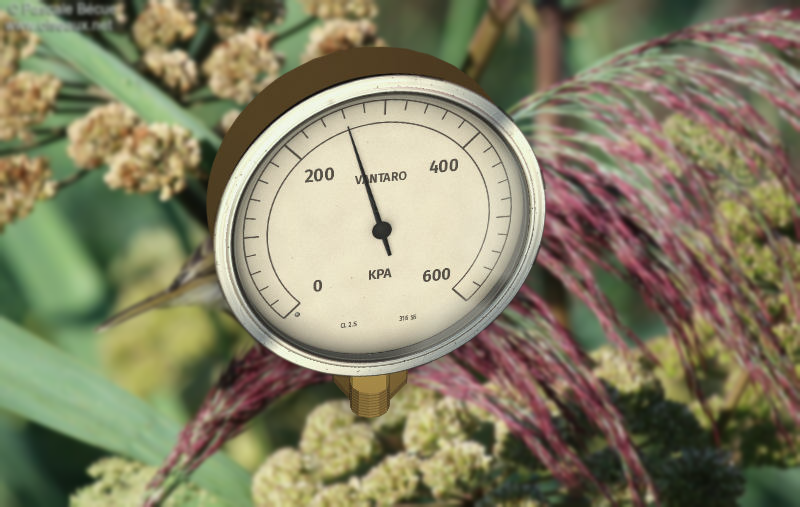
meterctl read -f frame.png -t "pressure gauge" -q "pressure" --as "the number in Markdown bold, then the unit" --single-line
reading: **260** kPa
